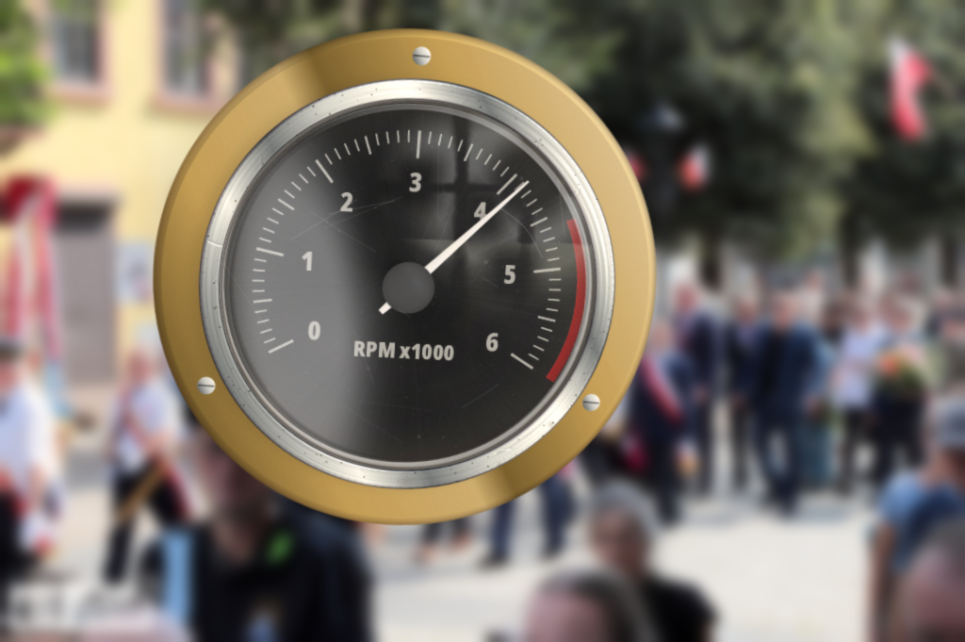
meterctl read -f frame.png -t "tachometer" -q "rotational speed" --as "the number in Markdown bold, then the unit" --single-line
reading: **4100** rpm
